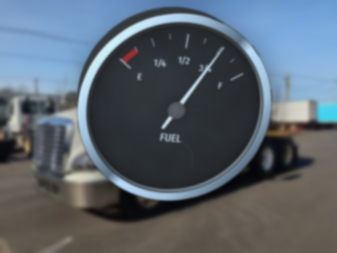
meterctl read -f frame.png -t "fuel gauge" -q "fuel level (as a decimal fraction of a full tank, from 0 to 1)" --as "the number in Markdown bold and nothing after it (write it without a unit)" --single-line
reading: **0.75**
